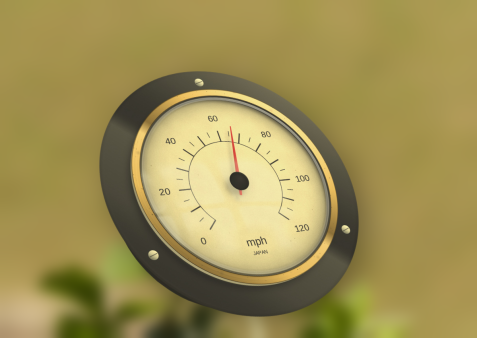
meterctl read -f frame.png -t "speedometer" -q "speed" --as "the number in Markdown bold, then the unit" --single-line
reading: **65** mph
